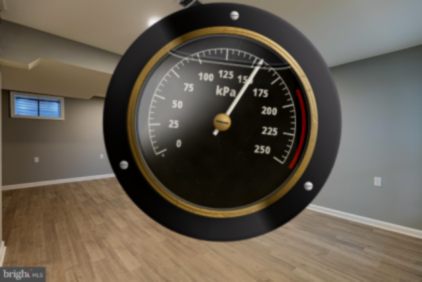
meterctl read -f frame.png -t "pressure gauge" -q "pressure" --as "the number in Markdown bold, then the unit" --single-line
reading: **155** kPa
